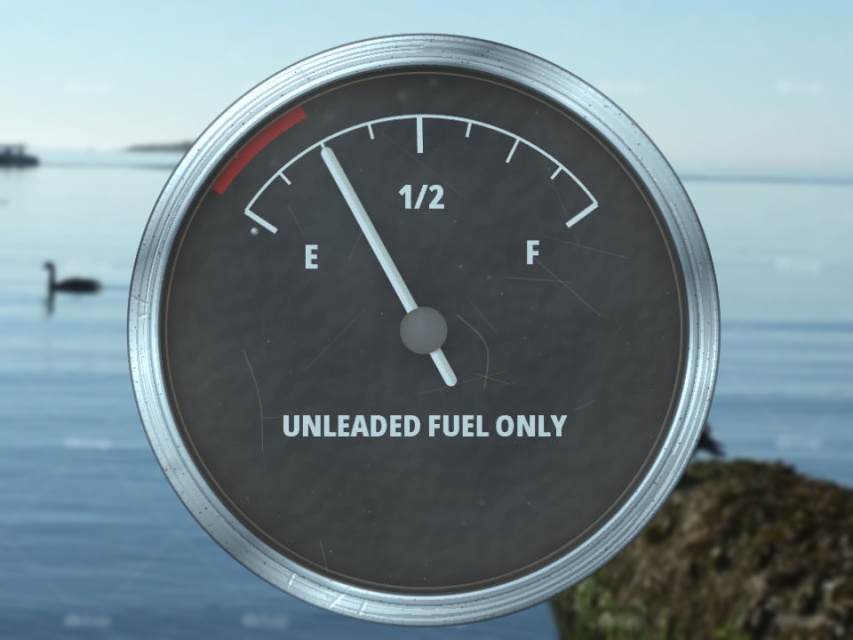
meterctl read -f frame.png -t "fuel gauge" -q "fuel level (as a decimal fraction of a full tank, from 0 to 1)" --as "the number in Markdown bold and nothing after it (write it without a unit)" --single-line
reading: **0.25**
